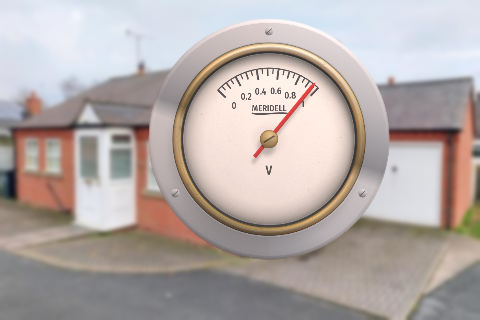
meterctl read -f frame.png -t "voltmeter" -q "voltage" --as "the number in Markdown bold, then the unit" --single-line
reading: **0.95** V
